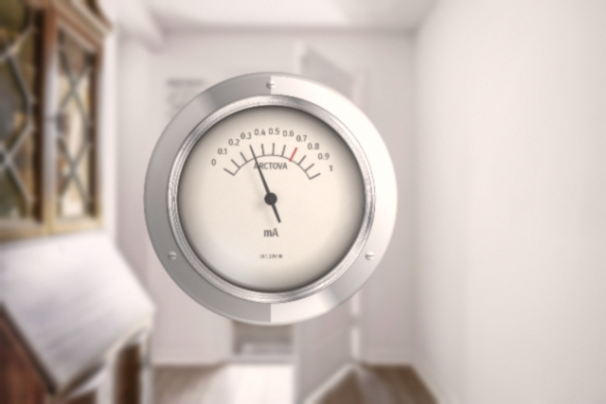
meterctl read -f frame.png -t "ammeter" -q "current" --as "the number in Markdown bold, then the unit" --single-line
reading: **0.3** mA
